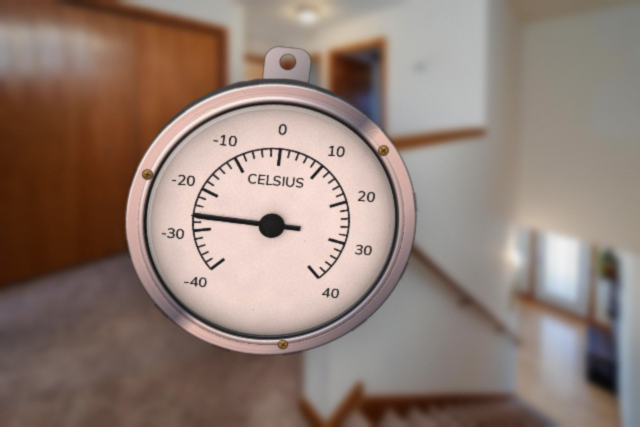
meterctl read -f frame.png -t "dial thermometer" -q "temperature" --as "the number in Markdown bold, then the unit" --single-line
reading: **-26** °C
